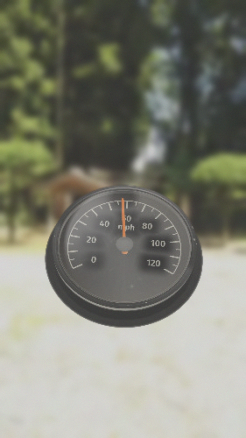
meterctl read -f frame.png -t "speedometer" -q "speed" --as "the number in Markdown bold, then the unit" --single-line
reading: **57.5** mph
